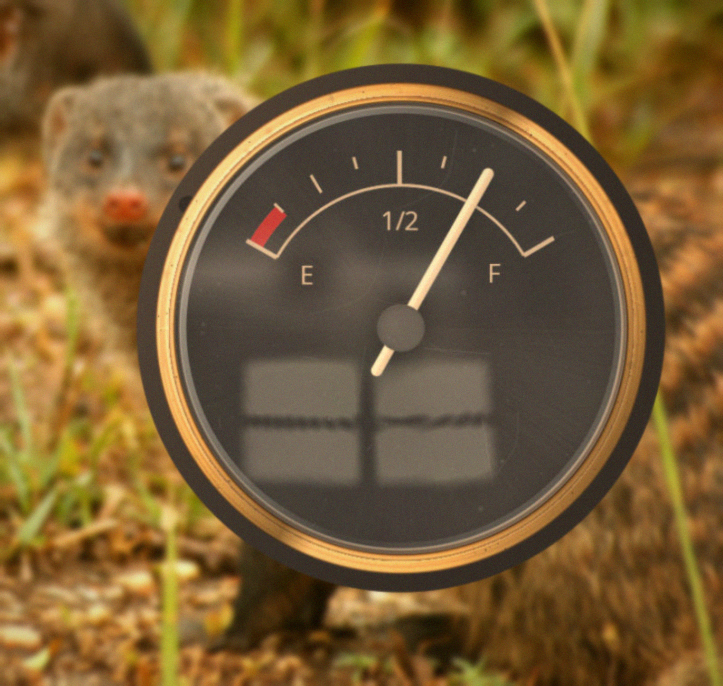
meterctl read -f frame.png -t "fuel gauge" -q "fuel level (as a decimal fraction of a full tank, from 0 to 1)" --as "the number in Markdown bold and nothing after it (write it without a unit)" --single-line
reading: **0.75**
